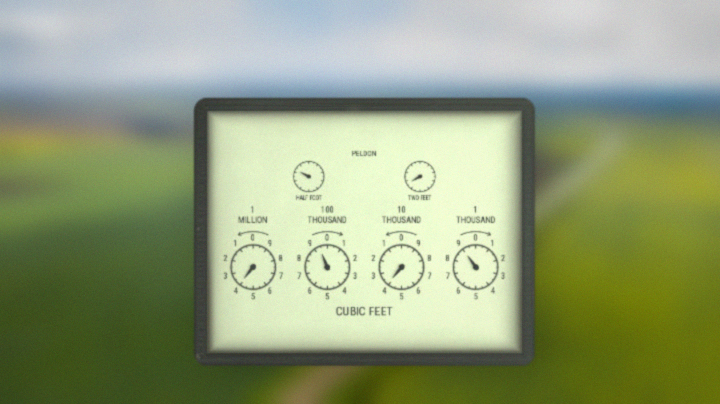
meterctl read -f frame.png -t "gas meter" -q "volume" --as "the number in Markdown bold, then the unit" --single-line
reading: **393900** ft³
